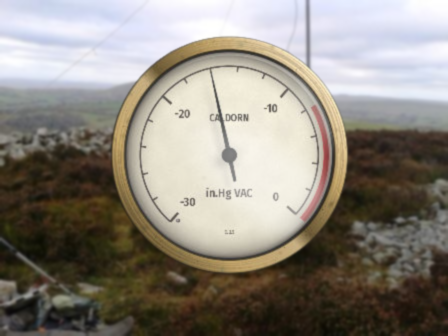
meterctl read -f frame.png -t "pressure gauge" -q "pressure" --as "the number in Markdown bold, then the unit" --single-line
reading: **-16** inHg
